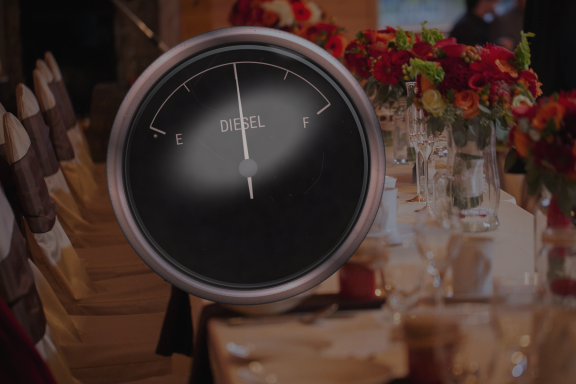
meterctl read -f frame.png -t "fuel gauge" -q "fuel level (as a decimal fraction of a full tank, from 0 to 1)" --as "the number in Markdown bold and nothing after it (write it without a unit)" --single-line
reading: **0.5**
